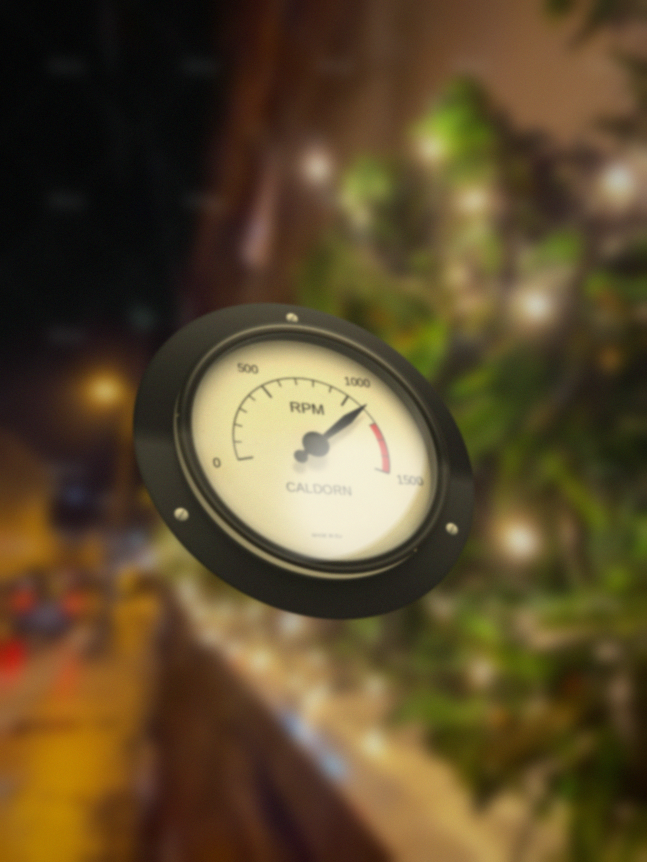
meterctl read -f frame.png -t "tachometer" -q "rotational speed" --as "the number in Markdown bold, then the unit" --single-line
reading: **1100** rpm
